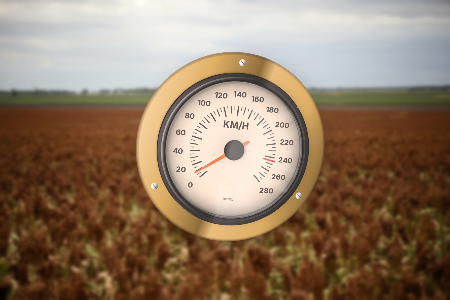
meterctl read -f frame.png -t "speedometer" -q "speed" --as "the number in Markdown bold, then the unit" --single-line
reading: **10** km/h
